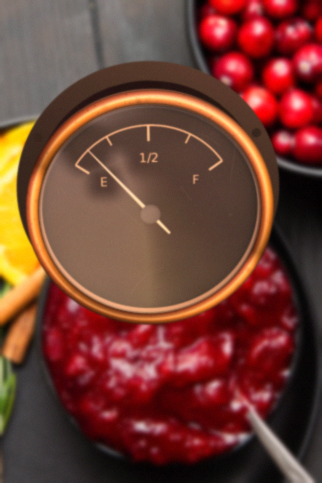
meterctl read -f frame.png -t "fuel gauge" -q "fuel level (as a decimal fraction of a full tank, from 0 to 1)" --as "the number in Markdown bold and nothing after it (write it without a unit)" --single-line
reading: **0.125**
